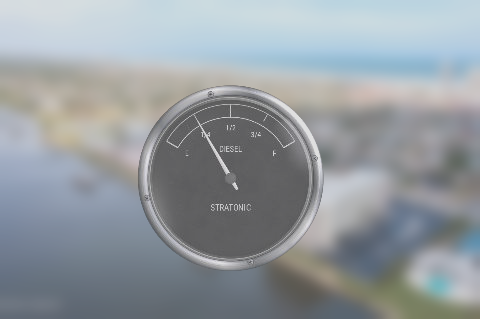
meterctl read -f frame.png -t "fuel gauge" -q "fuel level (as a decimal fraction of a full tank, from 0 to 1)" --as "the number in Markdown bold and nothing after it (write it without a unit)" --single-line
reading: **0.25**
